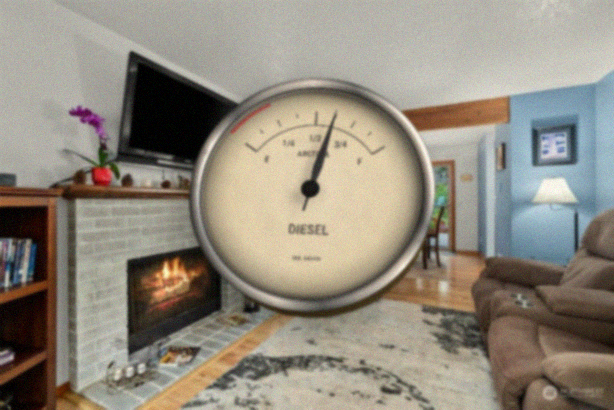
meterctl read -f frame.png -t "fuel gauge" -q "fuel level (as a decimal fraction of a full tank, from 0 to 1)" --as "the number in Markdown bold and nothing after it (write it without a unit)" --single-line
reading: **0.625**
